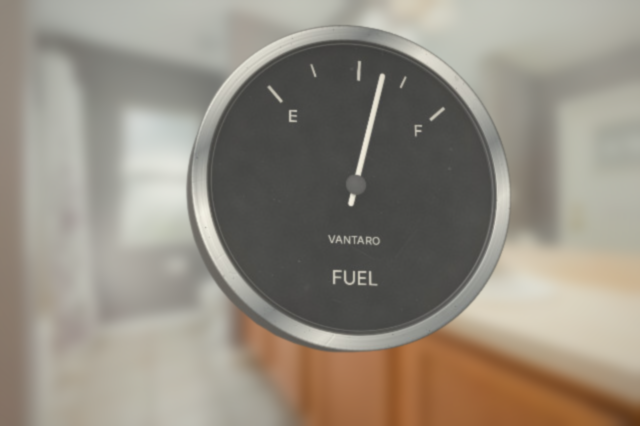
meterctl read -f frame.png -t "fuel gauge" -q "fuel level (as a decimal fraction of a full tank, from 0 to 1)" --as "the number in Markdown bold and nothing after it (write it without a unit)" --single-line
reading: **0.625**
